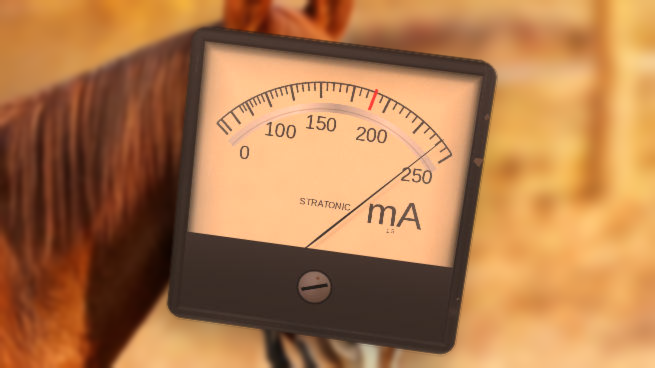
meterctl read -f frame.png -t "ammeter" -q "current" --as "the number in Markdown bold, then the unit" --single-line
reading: **240** mA
